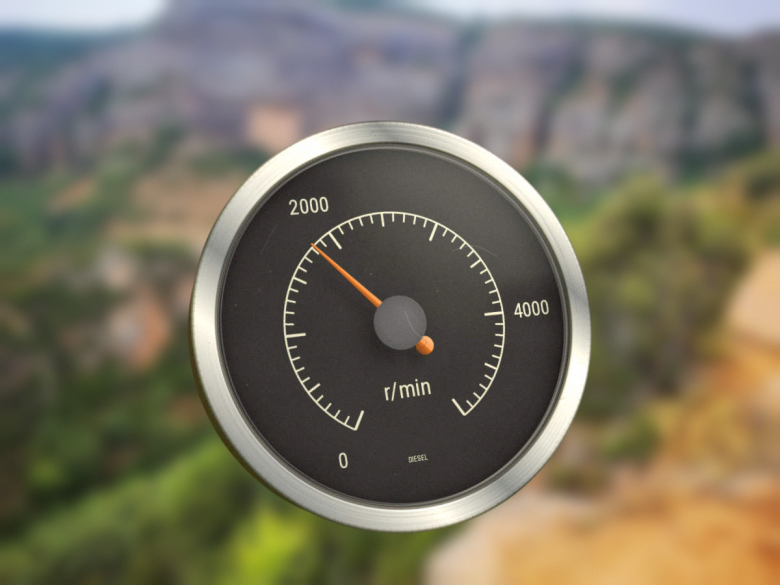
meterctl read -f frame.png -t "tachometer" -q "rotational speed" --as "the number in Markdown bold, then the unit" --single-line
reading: **1800** rpm
